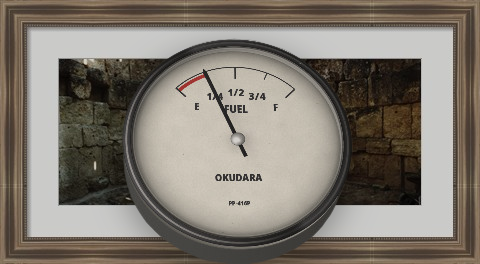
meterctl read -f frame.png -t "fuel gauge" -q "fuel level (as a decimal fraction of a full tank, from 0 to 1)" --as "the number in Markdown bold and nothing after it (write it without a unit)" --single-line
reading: **0.25**
